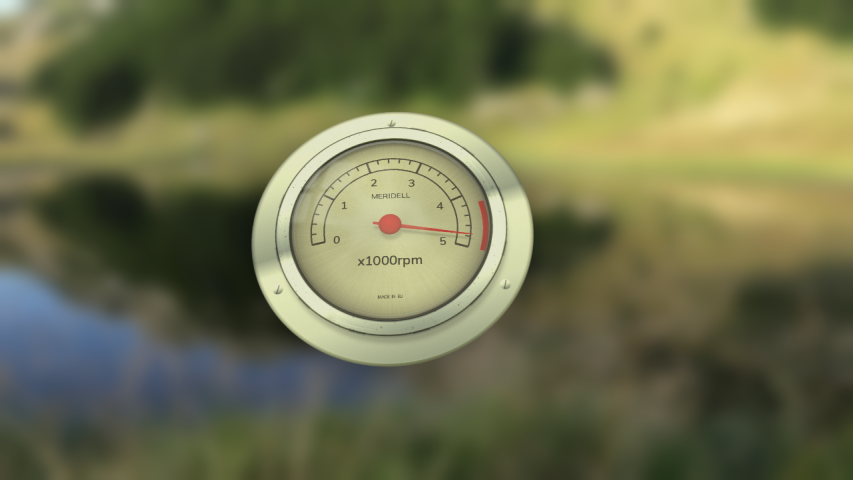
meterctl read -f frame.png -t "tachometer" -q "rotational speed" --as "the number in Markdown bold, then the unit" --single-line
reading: **4800** rpm
